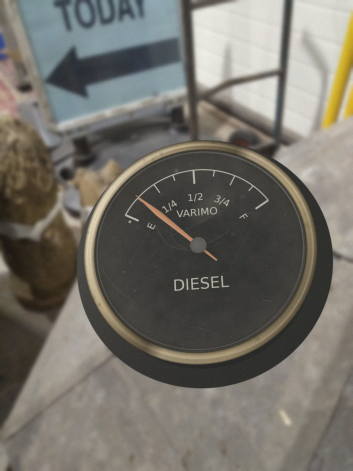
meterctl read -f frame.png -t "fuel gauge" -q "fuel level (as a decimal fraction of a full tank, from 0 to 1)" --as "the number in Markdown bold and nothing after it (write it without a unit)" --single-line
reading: **0.125**
